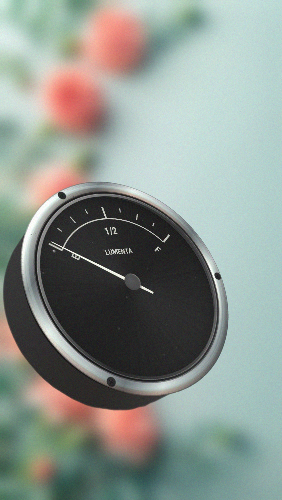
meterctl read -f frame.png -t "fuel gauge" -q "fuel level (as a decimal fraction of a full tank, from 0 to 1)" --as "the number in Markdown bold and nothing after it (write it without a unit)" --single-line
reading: **0**
